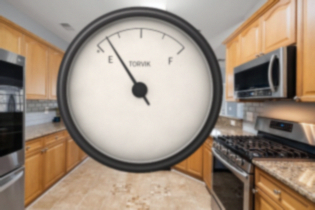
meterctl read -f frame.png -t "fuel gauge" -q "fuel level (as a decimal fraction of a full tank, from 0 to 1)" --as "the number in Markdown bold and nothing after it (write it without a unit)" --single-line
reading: **0.125**
